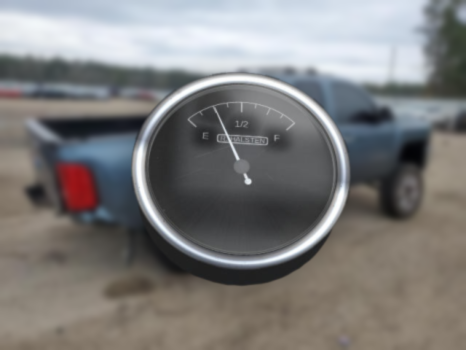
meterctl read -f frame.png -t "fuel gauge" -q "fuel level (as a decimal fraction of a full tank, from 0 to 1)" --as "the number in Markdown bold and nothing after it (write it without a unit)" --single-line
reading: **0.25**
